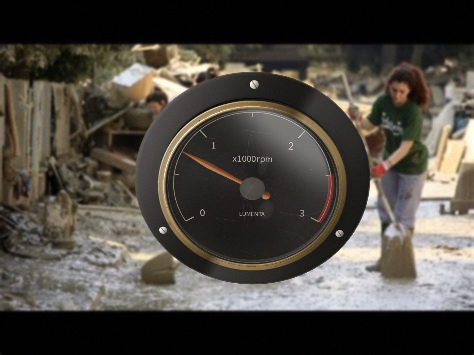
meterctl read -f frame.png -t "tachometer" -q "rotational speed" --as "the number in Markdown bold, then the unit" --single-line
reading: **750** rpm
